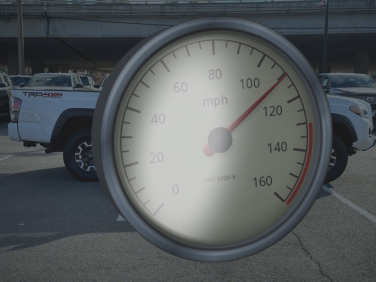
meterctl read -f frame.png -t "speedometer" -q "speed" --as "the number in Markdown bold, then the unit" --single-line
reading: **110** mph
